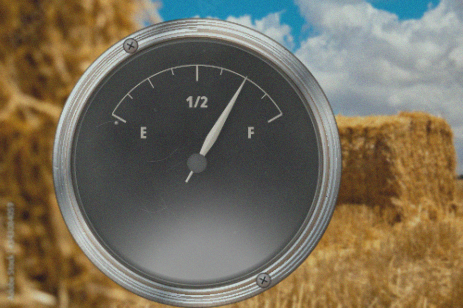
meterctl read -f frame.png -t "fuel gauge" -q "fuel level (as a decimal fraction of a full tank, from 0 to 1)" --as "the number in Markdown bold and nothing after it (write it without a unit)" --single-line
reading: **0.75**
